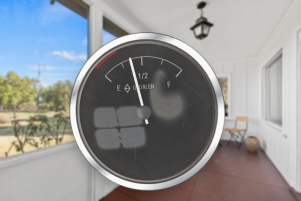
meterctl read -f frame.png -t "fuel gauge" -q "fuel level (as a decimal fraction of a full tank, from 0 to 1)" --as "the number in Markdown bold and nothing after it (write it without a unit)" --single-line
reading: **0.375**
